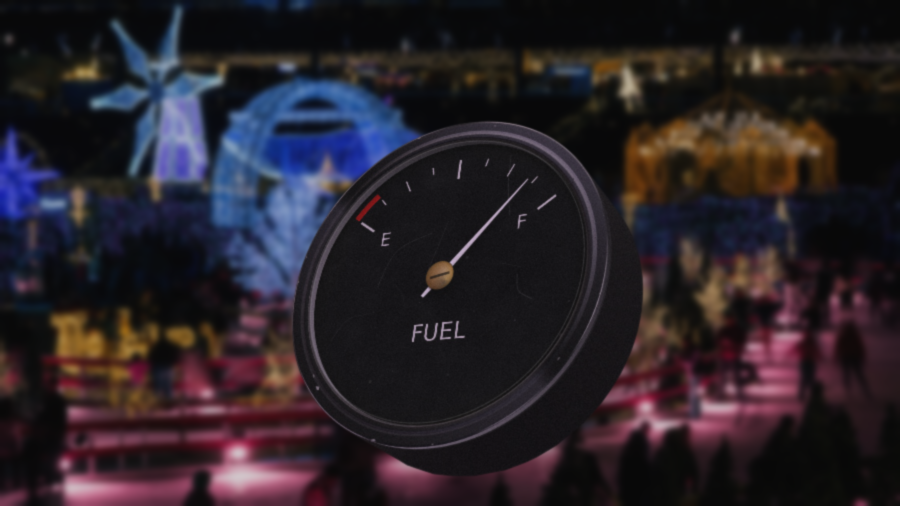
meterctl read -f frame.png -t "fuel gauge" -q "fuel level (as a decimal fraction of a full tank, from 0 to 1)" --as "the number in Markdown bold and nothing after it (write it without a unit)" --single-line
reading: **0.875**
